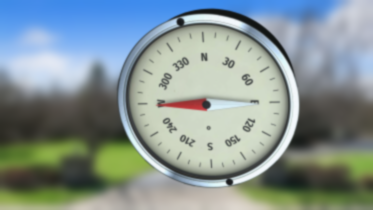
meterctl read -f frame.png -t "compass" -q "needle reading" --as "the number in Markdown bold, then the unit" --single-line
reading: **270** °
